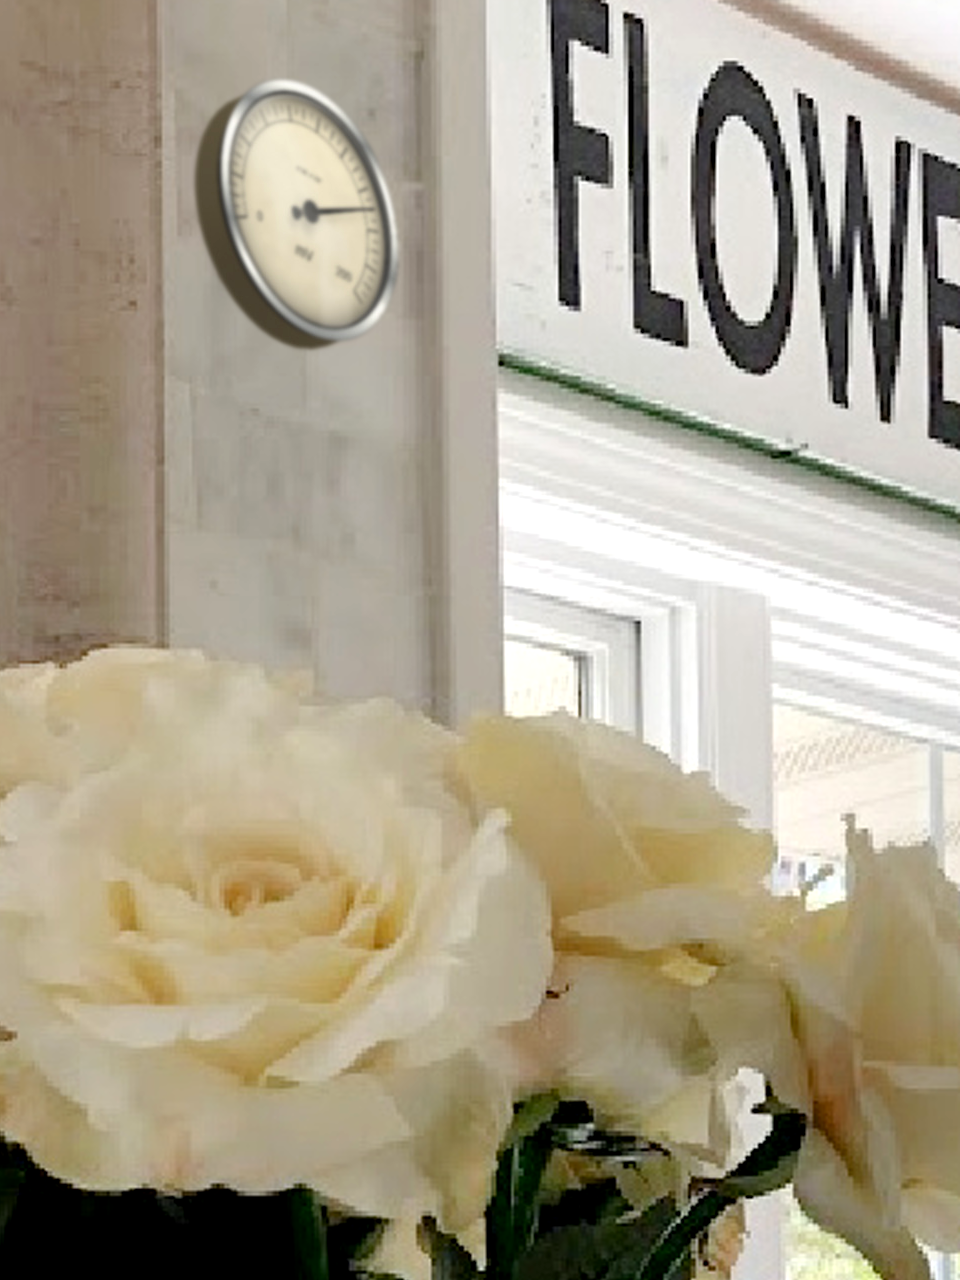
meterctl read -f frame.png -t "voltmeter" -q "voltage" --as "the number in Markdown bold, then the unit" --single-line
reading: **150** mV
